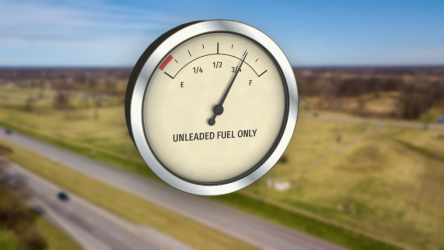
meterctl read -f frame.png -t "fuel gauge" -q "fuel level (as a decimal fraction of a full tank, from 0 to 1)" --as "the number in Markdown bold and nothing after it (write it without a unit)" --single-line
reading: **0.75**
